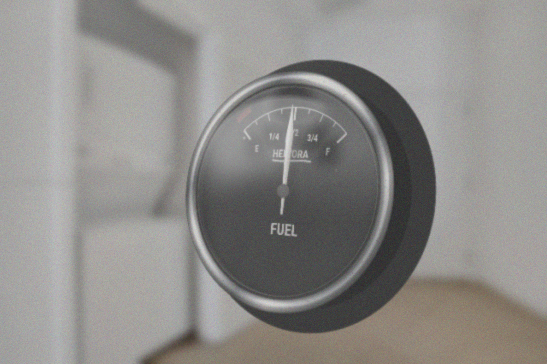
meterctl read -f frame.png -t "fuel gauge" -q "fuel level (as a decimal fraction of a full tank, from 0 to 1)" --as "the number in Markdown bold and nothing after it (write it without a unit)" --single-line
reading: **0.5**
